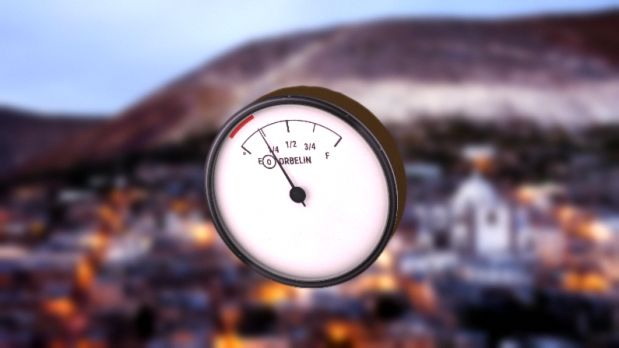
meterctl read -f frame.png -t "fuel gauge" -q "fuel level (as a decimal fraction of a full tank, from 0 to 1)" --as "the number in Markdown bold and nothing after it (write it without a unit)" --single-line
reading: **0.25**
